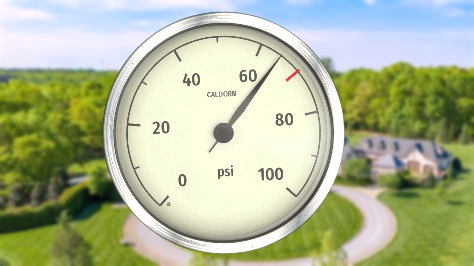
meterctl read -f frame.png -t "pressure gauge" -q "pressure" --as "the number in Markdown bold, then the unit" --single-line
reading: **65** psi
